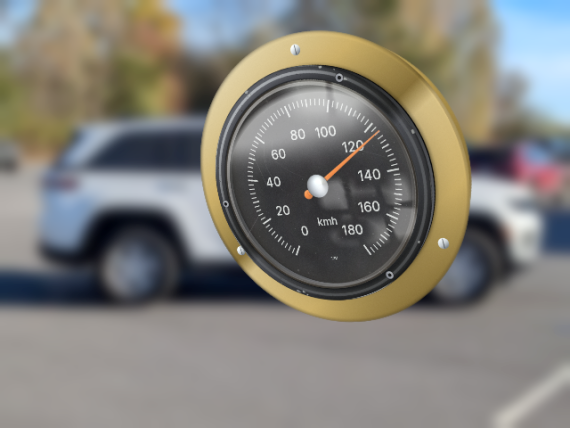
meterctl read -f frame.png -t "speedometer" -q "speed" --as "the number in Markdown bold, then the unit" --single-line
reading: **124** km/h
